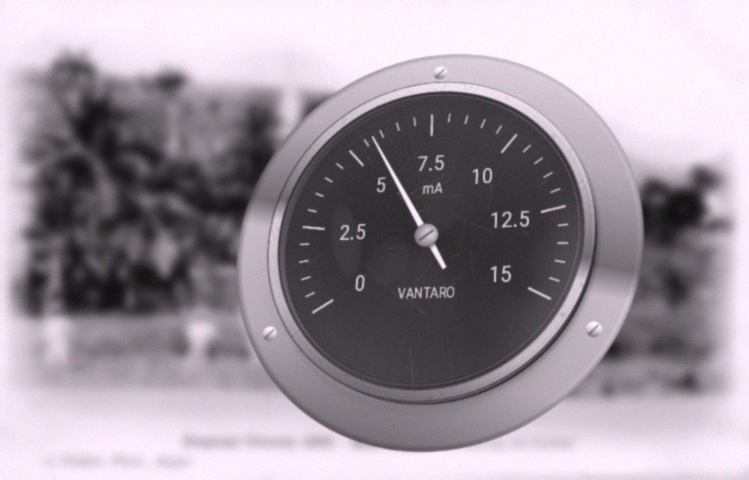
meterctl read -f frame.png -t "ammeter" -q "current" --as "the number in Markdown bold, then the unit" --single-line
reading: **5.75** mA
